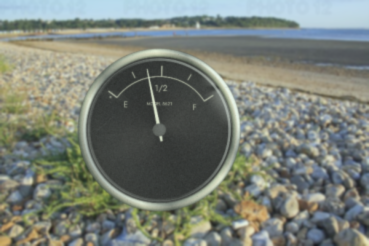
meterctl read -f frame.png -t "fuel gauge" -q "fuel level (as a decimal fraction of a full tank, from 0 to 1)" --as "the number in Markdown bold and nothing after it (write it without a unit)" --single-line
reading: **0.375**
